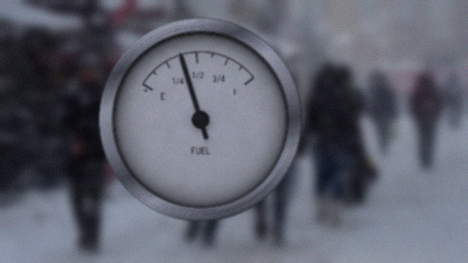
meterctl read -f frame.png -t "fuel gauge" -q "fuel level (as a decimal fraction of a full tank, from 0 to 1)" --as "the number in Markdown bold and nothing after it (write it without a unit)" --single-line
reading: **0.375**
